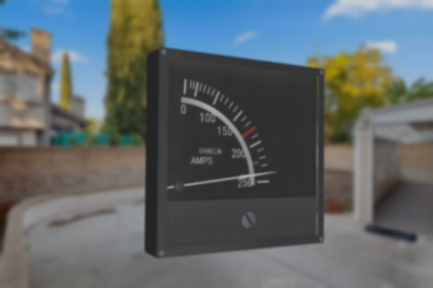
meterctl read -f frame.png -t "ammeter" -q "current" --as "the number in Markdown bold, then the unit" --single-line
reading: **240** A
